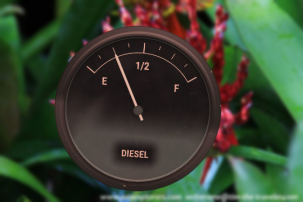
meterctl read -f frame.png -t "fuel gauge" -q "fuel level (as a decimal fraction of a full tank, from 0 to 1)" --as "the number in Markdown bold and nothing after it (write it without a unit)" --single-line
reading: **0.25**
